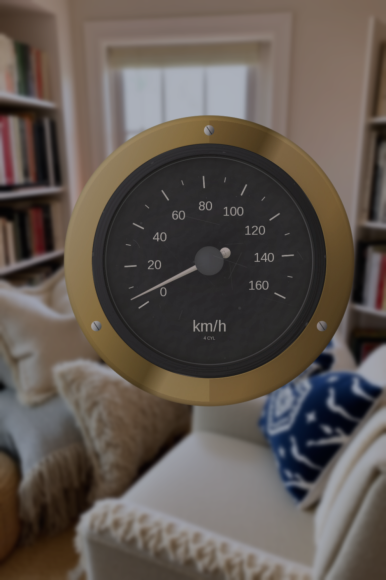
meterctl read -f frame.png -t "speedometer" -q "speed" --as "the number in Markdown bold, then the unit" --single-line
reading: **5** km/h
